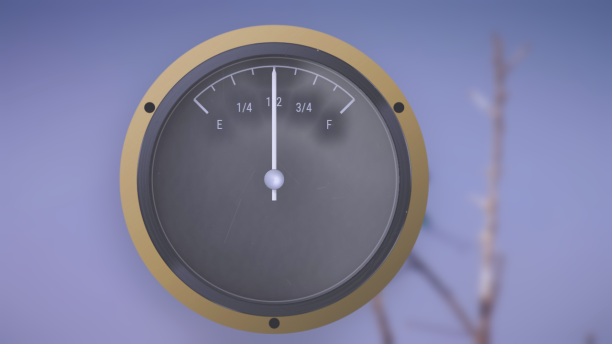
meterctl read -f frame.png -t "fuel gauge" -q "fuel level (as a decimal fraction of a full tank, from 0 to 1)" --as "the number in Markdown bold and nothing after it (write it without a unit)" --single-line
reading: **0.5**
